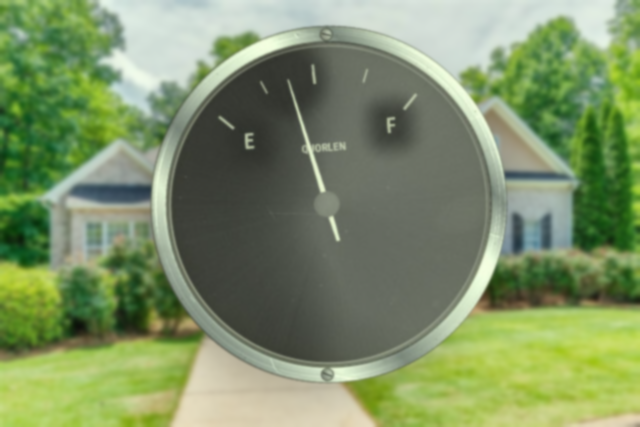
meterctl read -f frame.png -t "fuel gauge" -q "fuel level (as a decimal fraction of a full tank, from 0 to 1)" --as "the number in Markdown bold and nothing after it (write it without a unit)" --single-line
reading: **0.375**
